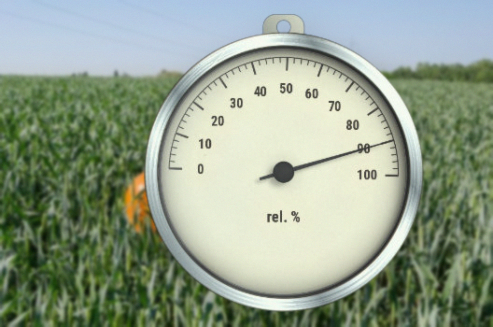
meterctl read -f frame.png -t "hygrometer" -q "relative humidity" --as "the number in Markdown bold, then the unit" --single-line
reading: **90** %
